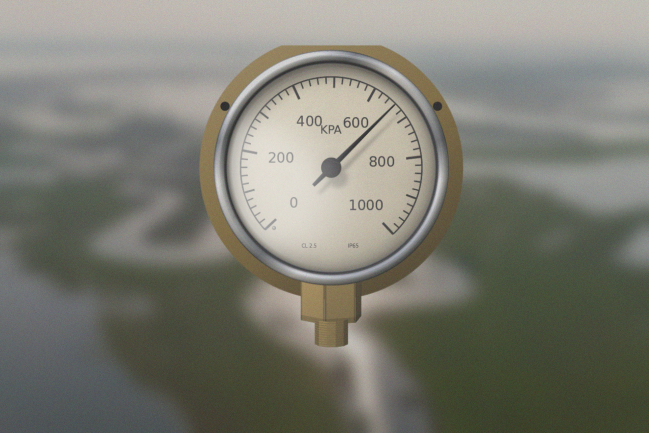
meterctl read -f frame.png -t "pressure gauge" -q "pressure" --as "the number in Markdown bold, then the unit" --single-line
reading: **660** kPa
